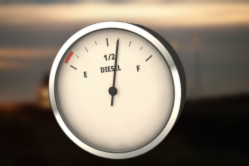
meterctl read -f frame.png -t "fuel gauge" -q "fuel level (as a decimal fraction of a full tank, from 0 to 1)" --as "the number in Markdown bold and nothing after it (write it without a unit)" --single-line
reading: **0.625**
